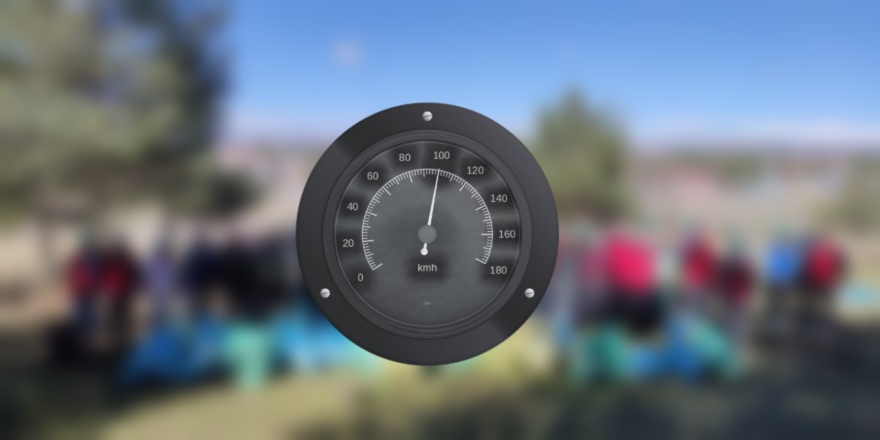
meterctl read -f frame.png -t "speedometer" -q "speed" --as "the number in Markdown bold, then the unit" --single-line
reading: **100** km/h
